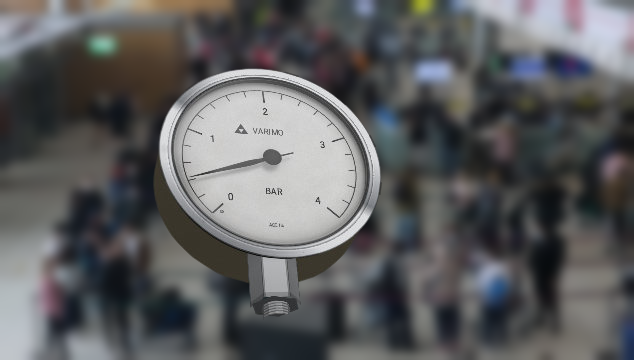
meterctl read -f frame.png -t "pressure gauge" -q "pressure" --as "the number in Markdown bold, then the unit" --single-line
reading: **0.4** bar
